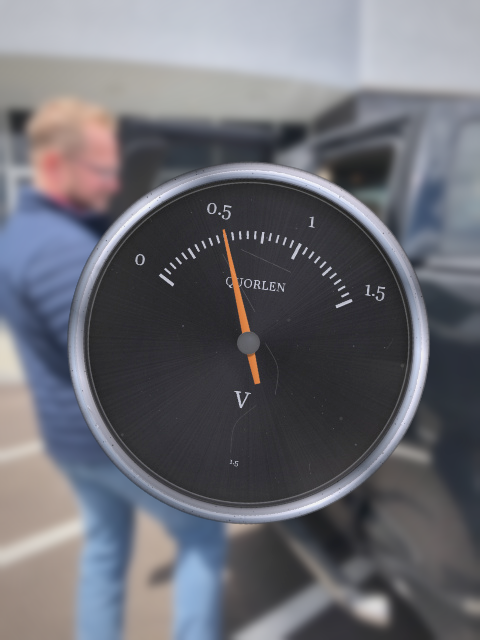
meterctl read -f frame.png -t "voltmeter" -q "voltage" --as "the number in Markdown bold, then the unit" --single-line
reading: **0.5** V
